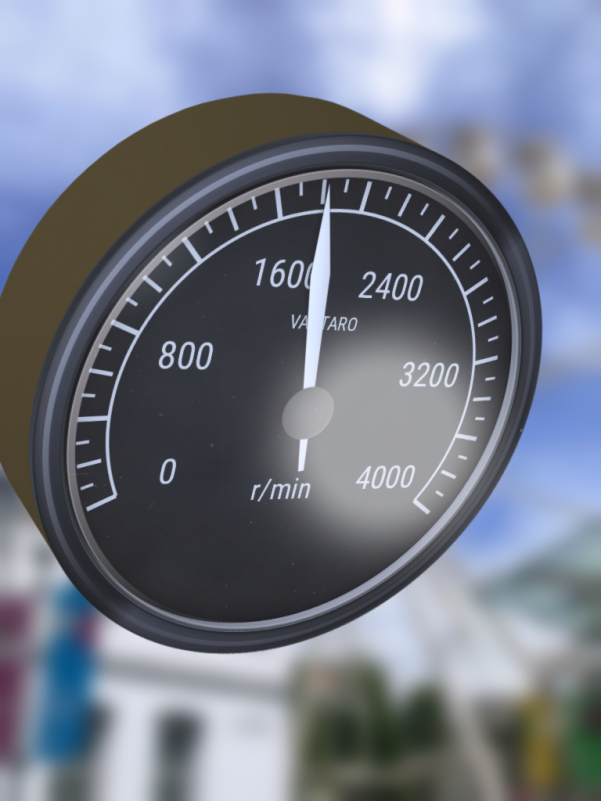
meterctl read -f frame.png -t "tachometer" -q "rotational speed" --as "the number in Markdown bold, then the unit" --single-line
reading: **1800** rpm
